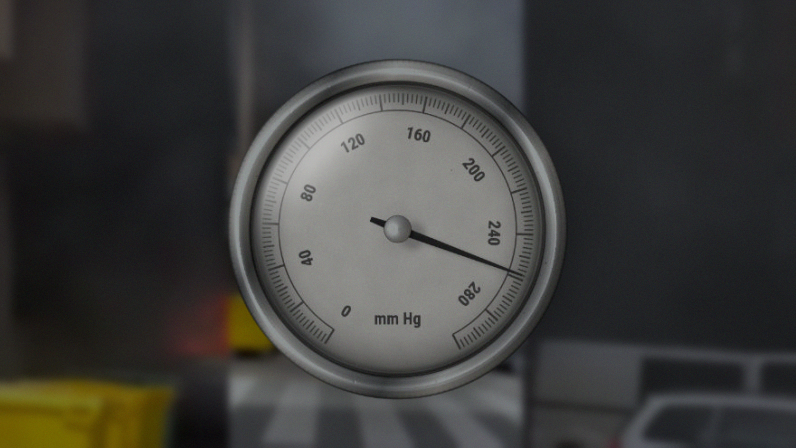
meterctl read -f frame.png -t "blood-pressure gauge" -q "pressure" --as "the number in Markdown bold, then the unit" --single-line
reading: **258** mmHg
